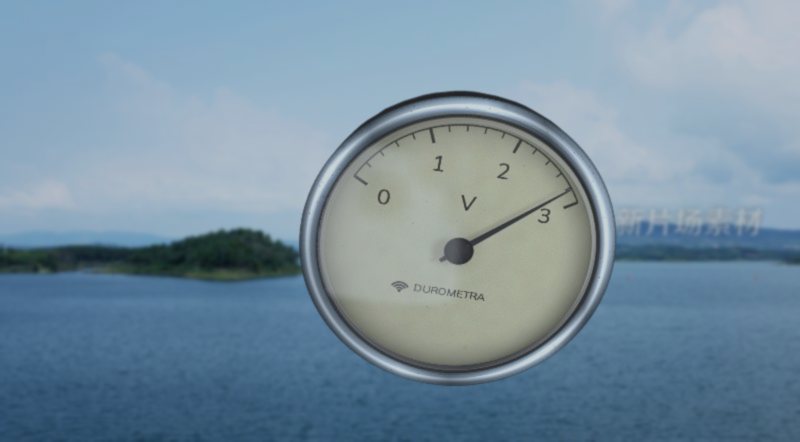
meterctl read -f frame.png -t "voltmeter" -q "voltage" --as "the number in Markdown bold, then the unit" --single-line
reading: **2.8** V
